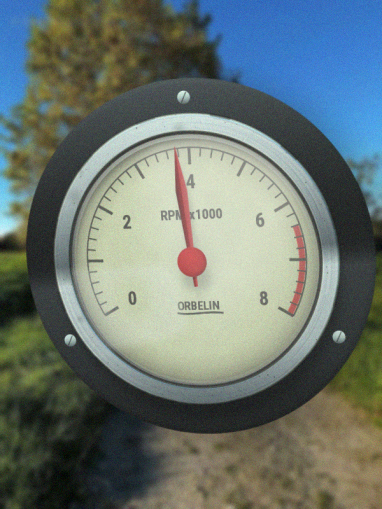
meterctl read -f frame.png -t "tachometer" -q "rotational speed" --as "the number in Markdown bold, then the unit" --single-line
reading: **3800** rpm
